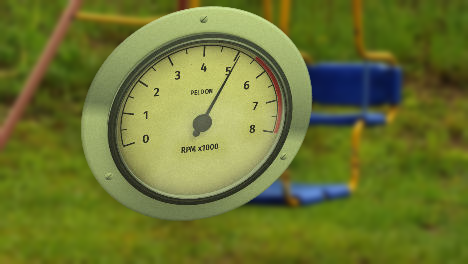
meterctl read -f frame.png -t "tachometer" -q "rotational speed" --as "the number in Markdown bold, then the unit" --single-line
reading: **5000** rpm
